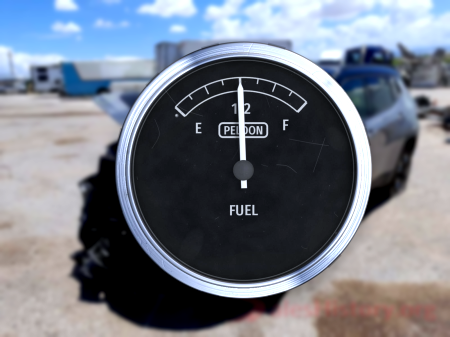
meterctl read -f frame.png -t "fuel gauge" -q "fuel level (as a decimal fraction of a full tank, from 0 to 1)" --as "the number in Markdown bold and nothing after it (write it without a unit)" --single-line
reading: **0.5**
